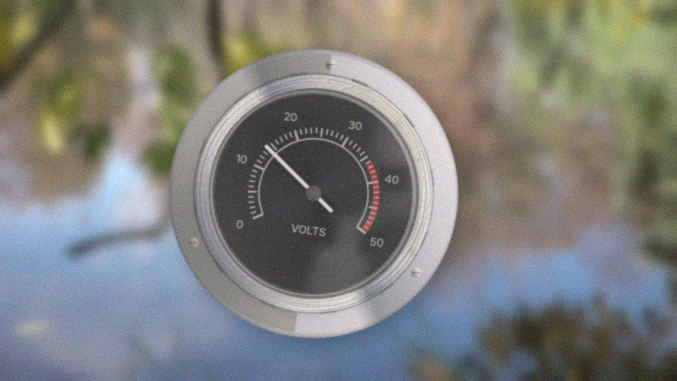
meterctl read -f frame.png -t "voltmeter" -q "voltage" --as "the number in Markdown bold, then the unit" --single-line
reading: **14** V
